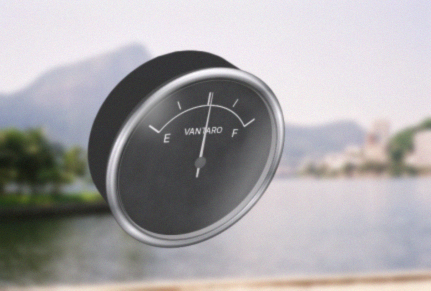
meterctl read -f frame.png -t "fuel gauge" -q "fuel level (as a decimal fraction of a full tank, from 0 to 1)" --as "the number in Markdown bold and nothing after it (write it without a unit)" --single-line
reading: **0.5**
